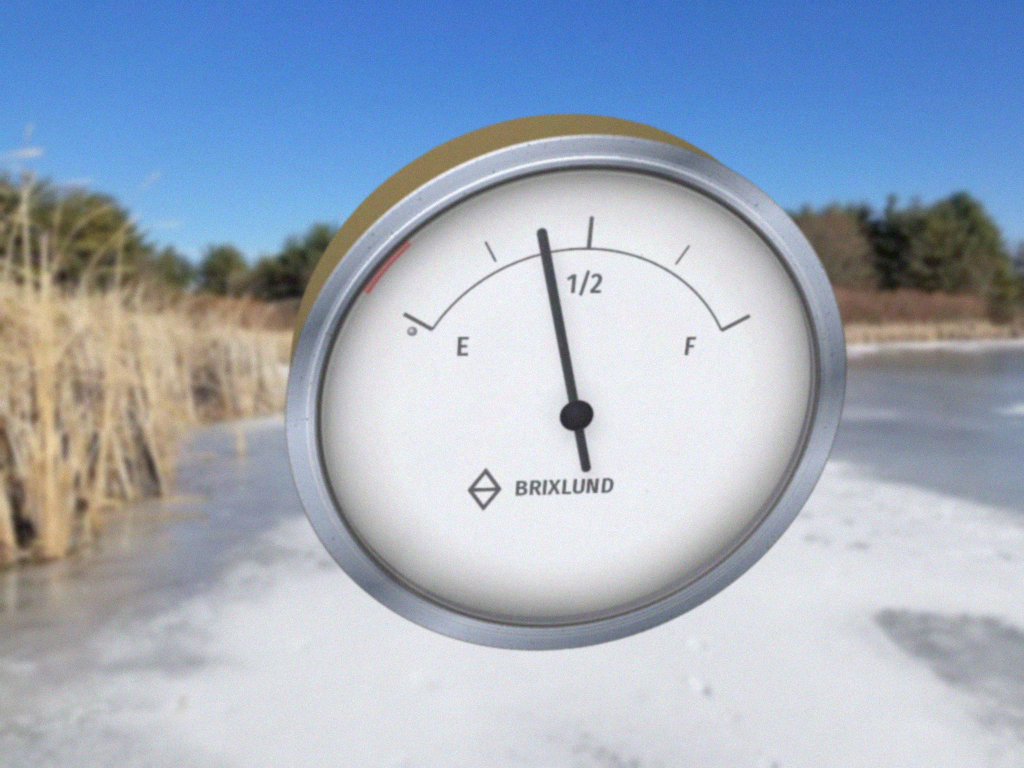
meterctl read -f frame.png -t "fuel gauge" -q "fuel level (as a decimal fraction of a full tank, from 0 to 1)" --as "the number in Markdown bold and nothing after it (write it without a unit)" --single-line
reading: **0.375**
